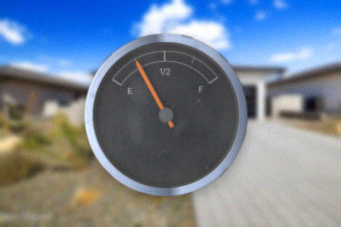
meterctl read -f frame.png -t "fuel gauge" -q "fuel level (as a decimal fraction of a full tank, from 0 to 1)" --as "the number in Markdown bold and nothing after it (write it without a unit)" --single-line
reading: **0.25**
